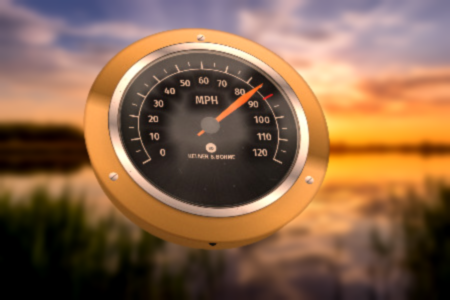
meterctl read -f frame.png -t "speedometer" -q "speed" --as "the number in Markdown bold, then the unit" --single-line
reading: **85** mph
